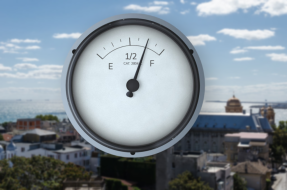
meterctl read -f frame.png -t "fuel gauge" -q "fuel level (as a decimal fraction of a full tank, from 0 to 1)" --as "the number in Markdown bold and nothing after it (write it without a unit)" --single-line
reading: **0.75**
